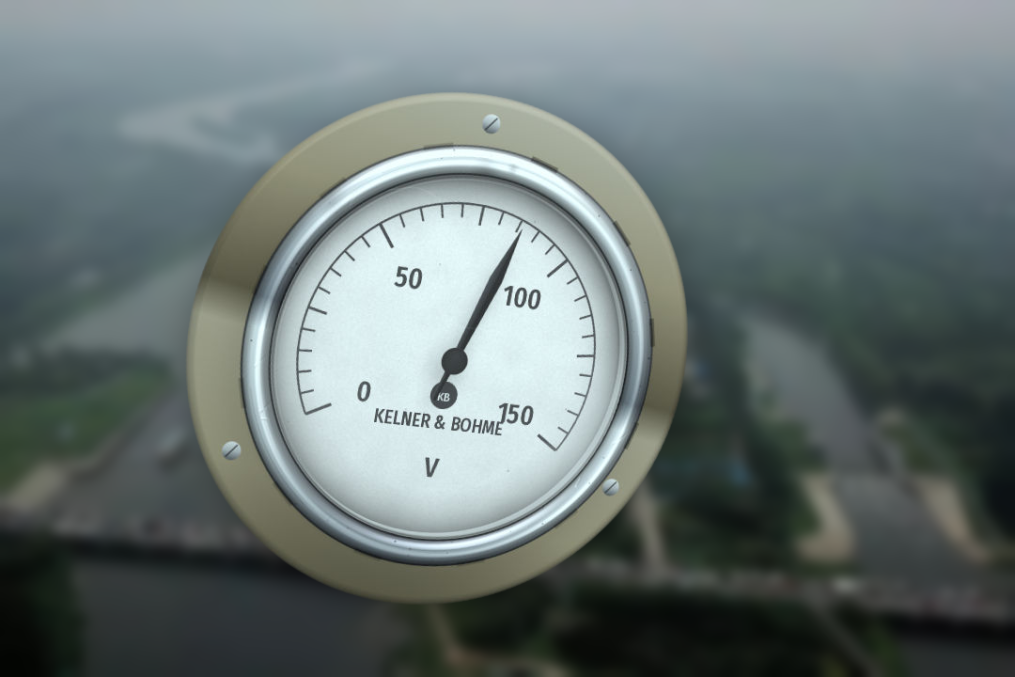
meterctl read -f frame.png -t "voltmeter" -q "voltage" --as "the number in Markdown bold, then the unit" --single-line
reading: **85** V
